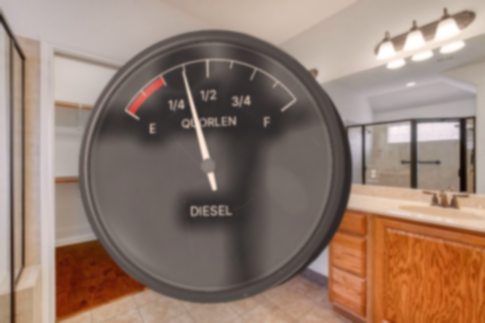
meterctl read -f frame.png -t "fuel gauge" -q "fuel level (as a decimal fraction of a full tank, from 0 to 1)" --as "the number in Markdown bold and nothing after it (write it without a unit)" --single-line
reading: **0.375**
